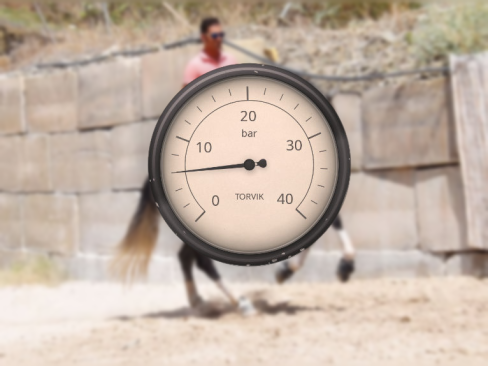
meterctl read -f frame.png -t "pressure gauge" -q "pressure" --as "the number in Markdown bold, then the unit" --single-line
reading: **6** bar
